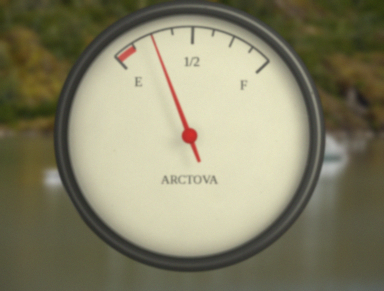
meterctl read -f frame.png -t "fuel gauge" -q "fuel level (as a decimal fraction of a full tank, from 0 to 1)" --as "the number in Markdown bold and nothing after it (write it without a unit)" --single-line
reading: **0.25**
